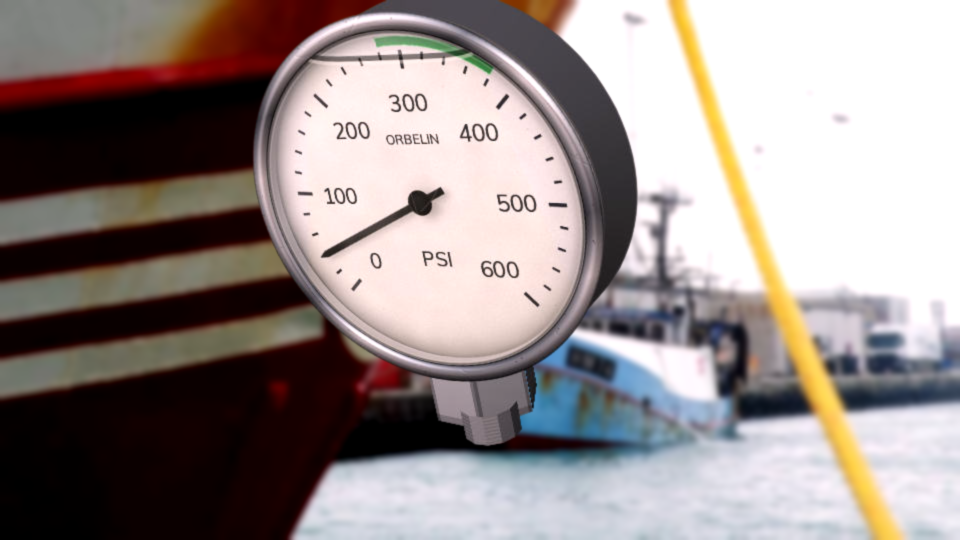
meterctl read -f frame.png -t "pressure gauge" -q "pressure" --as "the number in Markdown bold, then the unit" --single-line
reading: **40** psi
